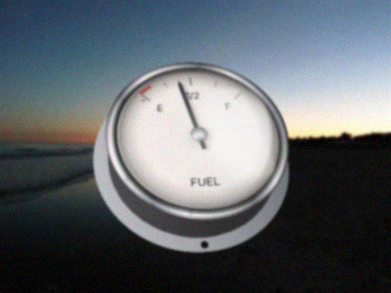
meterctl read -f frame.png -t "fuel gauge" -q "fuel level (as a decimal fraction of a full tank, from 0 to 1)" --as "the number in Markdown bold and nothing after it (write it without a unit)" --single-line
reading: **0.375**
